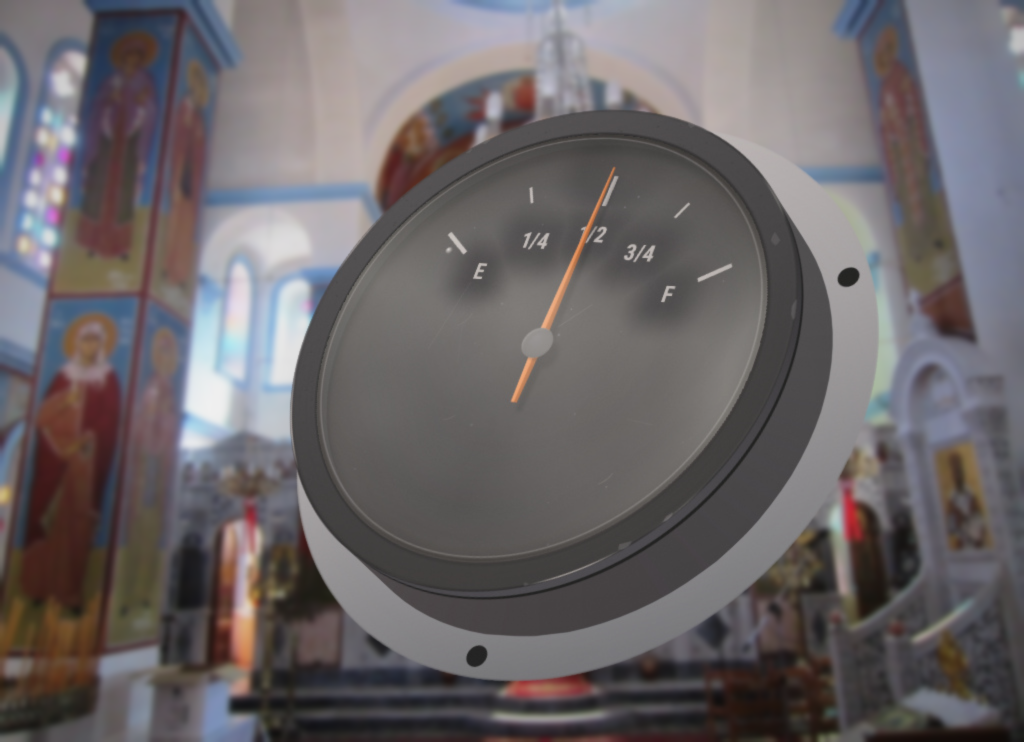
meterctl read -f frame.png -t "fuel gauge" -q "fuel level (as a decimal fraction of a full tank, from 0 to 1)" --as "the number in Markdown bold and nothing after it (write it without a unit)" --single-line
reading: **0.5**
